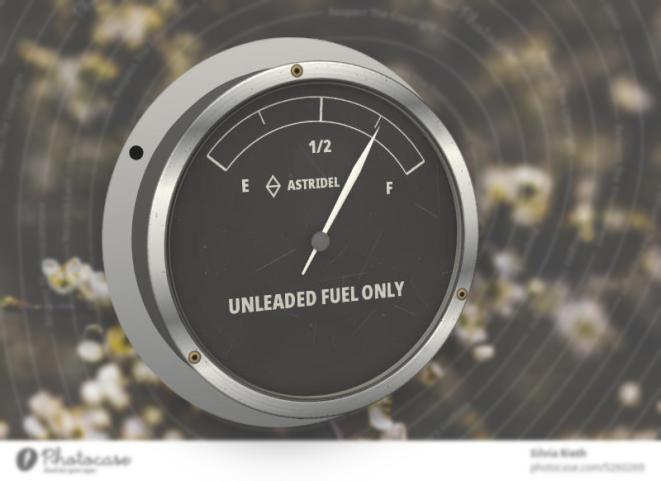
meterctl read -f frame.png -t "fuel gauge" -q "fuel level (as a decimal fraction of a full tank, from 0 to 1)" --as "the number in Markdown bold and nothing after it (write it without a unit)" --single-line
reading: **0.75**
